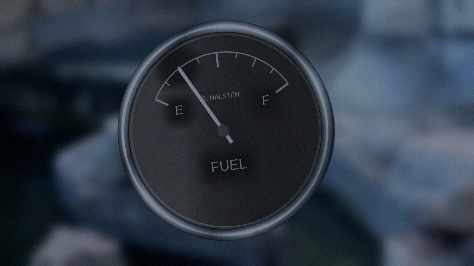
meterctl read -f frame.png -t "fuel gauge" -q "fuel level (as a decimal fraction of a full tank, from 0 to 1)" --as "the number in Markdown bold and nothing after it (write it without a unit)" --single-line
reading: **0.25**
